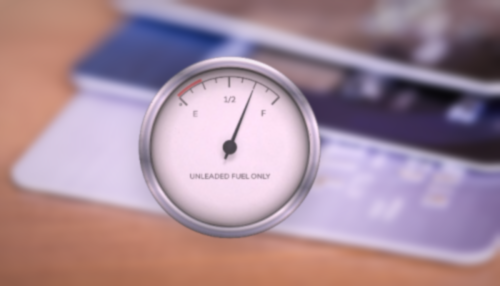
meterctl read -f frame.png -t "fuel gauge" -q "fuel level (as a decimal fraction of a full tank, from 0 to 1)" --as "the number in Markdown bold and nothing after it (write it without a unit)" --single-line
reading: **0.75**
